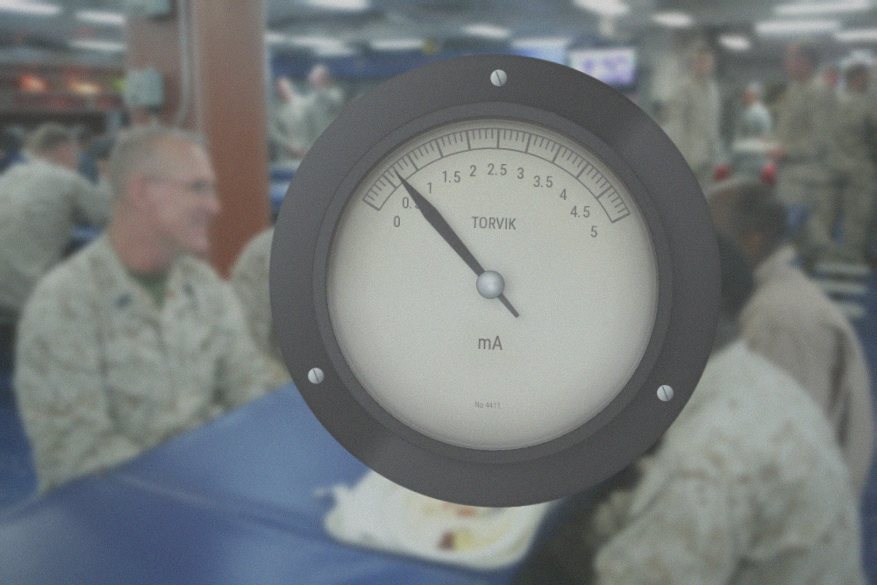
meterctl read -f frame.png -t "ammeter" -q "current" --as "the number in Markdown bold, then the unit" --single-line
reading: **0.7** mA
